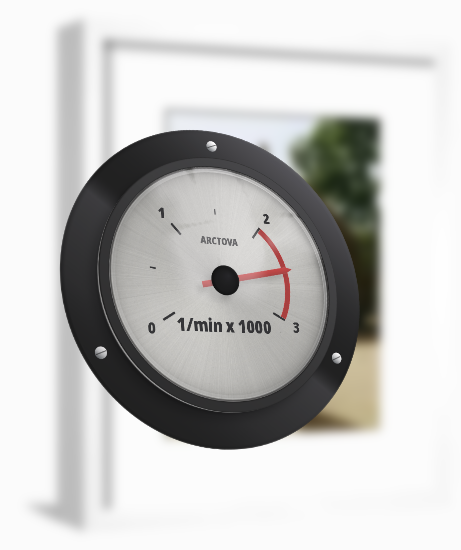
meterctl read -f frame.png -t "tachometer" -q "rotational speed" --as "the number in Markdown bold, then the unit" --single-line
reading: **2500** rpm
